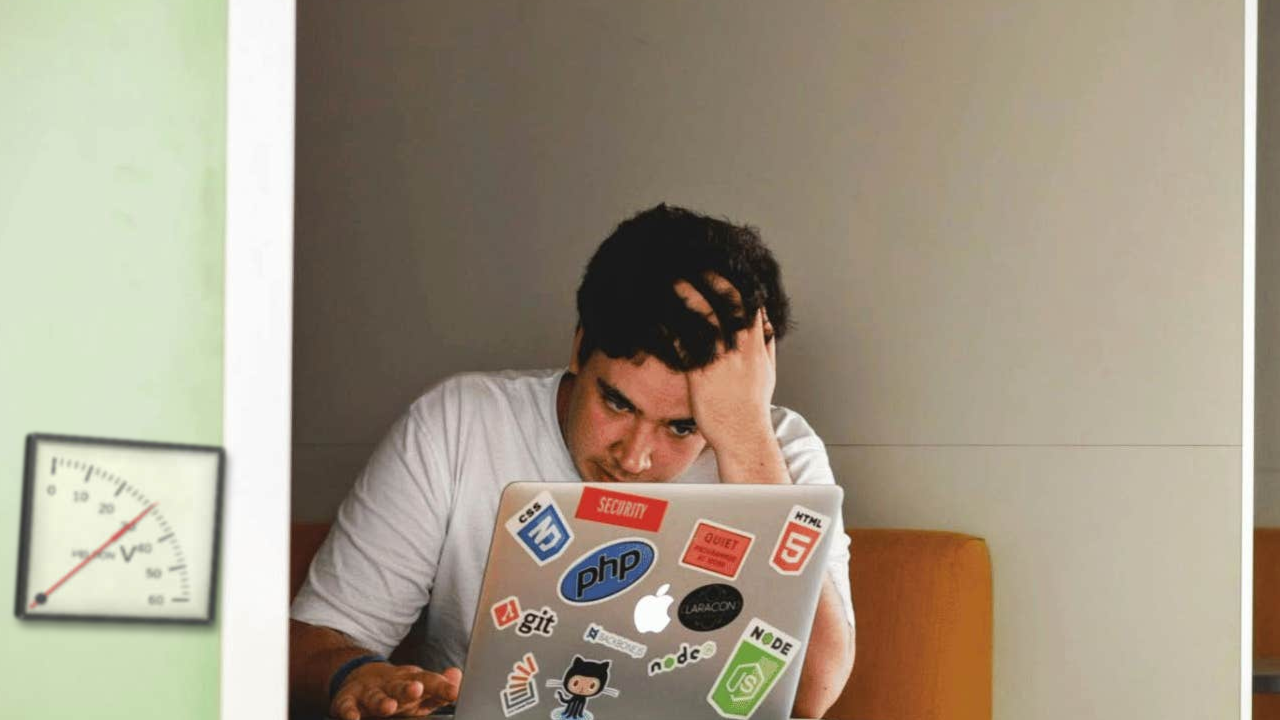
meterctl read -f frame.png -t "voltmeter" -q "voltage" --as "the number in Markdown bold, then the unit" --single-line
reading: **30** V
